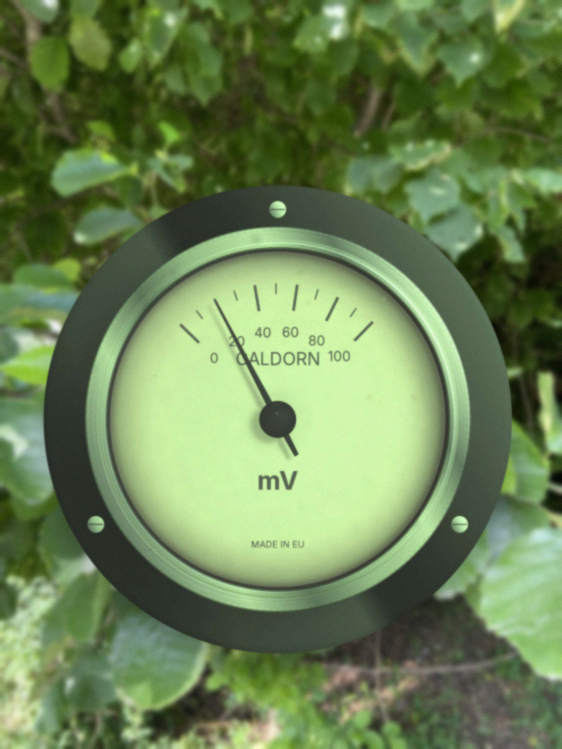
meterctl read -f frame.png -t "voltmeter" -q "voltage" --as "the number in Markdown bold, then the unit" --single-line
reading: **20** mV
